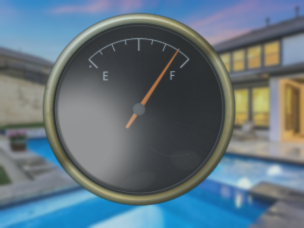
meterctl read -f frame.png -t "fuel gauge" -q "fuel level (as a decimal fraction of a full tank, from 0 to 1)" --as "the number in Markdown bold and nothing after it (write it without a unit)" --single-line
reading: **0.875**
